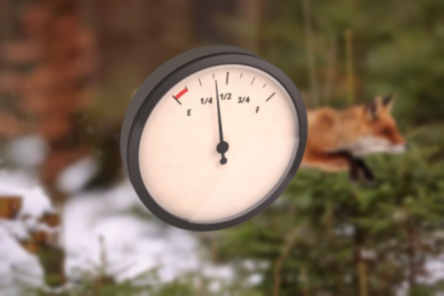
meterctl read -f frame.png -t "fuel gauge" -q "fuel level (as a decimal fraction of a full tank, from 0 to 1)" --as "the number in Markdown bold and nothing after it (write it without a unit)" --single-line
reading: **0.375**
